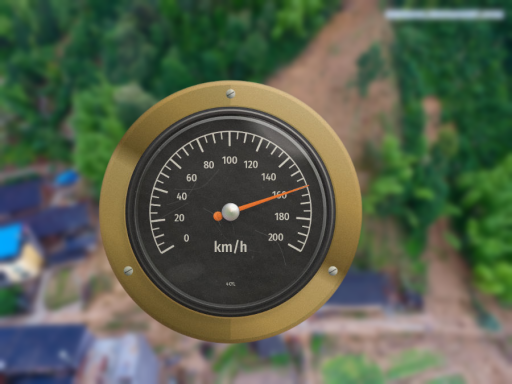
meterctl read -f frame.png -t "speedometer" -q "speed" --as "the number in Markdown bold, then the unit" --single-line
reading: **160** km/h
